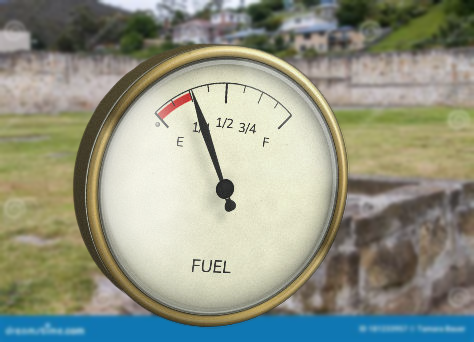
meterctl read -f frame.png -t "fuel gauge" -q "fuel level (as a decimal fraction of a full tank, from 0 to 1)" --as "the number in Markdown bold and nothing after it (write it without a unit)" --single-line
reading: **0.25**
